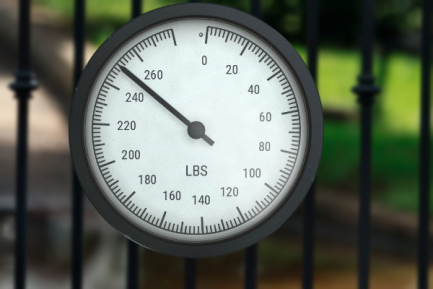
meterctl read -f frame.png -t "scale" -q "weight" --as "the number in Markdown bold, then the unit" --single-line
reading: **250** lb
